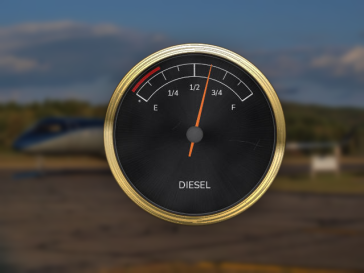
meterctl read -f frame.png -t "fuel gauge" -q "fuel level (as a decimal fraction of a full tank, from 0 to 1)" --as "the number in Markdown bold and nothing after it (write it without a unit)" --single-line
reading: **0.625**
